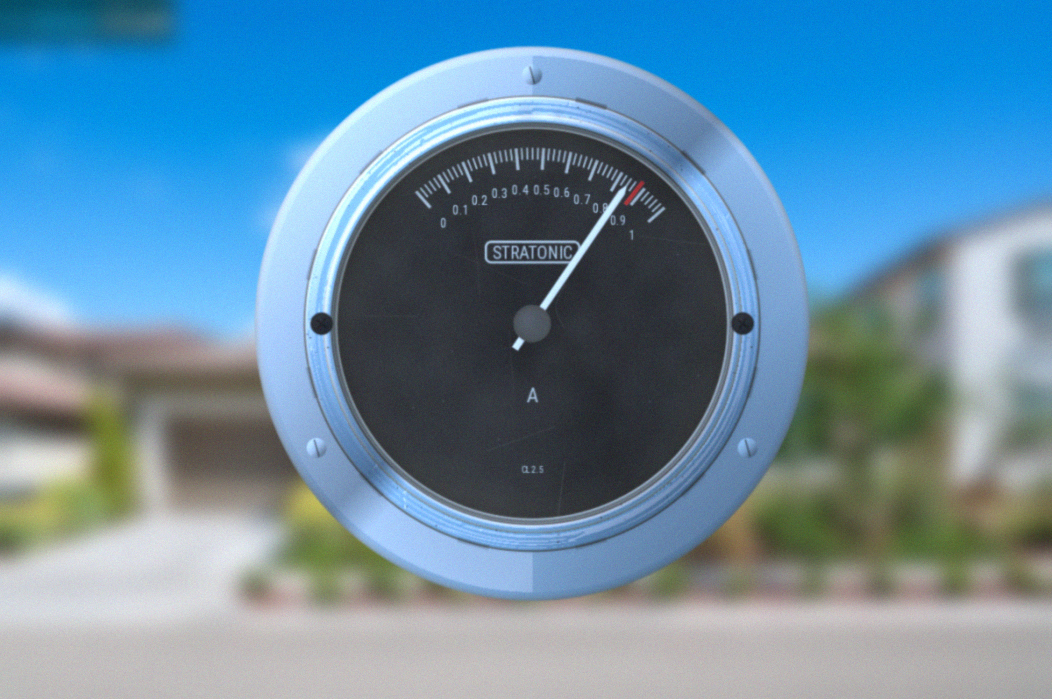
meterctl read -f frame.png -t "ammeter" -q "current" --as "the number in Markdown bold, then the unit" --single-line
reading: **0.84** A
